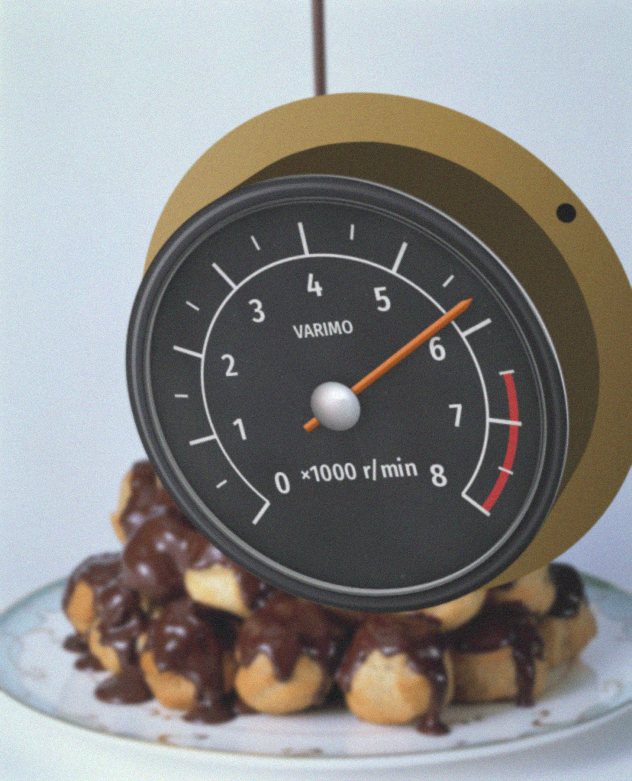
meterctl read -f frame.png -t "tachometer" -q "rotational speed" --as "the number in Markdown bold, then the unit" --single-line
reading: **5750** rpm
